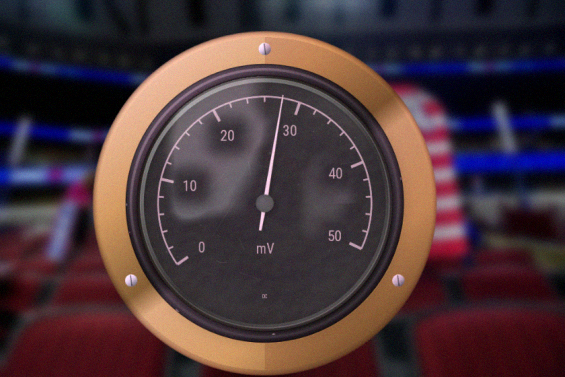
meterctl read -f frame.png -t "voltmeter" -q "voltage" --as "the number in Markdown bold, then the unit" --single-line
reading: **28** mV
